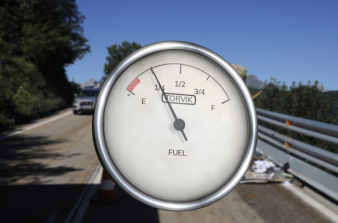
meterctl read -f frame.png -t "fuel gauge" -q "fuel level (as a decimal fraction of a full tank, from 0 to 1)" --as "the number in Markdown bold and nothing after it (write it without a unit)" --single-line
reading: **0.25**
